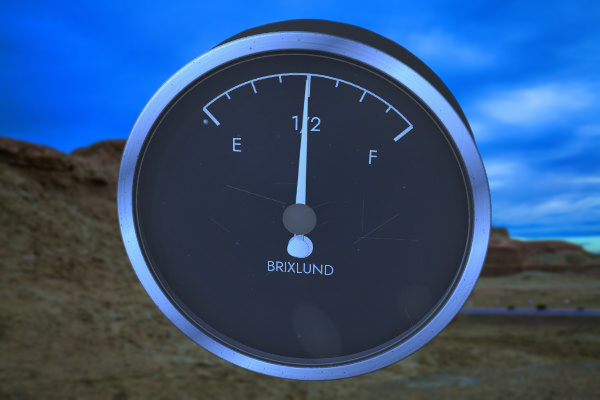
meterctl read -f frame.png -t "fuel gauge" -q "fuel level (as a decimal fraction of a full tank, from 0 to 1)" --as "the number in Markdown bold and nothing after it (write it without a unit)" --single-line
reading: **0.5**
